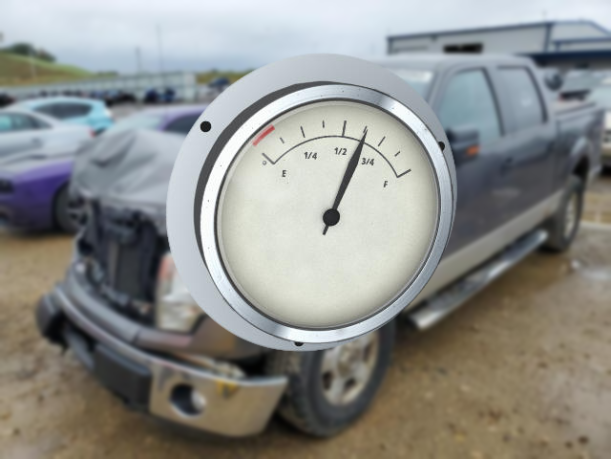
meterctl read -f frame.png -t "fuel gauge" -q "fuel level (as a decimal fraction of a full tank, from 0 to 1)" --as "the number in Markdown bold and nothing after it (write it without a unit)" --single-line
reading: **0.625**
